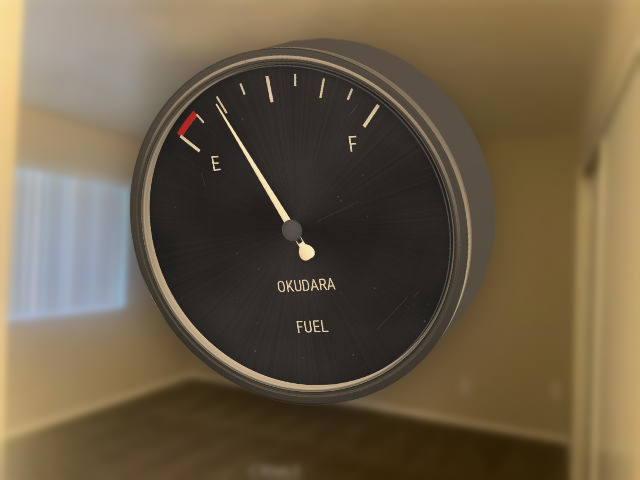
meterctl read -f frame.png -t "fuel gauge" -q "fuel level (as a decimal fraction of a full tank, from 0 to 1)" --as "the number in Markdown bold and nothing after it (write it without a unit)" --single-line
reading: **0.25**
